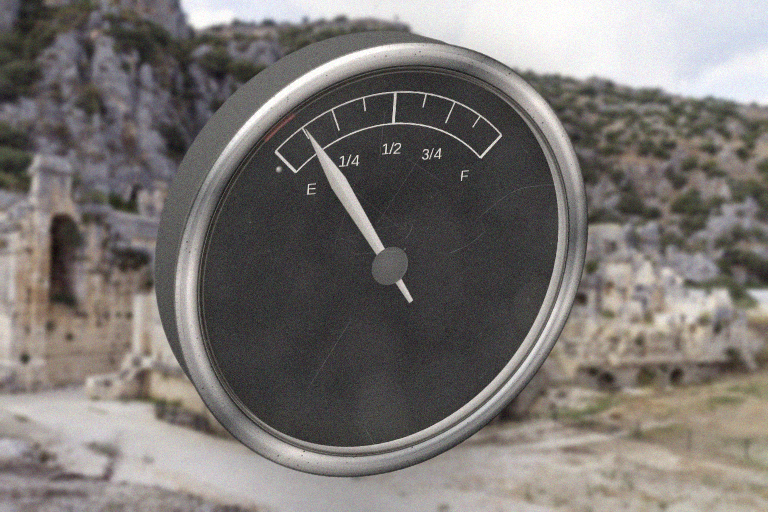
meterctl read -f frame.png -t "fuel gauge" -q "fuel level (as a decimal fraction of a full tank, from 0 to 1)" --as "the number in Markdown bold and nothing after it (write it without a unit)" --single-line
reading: **0.125**
